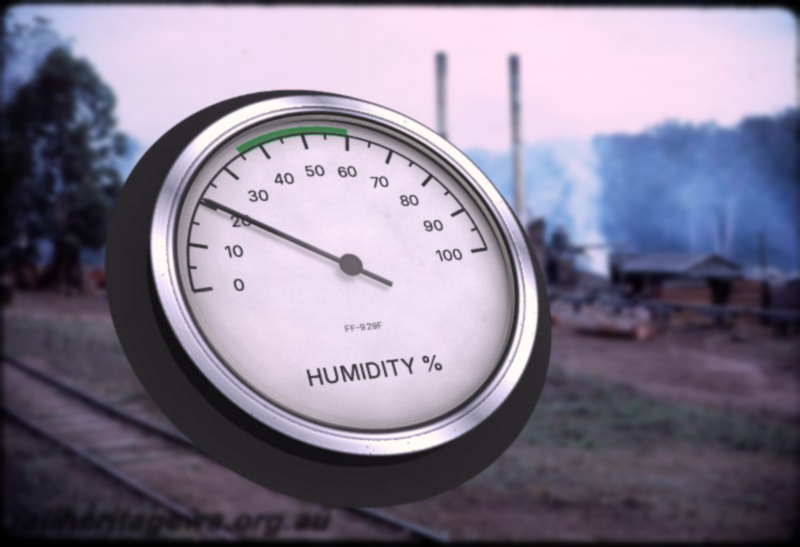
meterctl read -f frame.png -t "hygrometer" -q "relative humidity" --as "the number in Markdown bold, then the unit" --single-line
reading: **20** %
